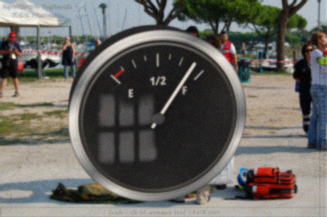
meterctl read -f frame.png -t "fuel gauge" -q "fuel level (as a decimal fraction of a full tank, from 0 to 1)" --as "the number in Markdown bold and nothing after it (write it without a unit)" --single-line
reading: **0.875**
